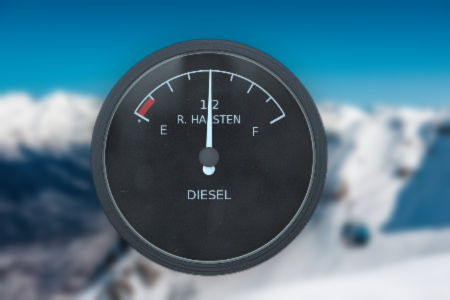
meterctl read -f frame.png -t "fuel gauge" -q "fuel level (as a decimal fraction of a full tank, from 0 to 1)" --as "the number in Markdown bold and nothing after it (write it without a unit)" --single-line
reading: **0.5**
